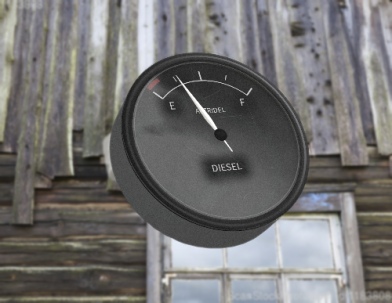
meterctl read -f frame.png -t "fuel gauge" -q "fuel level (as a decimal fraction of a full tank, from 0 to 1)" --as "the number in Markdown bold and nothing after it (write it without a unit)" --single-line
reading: **0.25**
